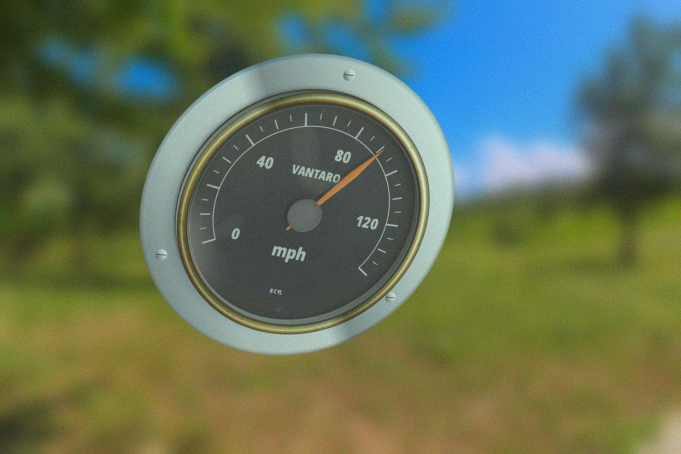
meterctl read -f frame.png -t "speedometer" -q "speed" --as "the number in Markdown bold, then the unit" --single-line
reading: **90** mph
